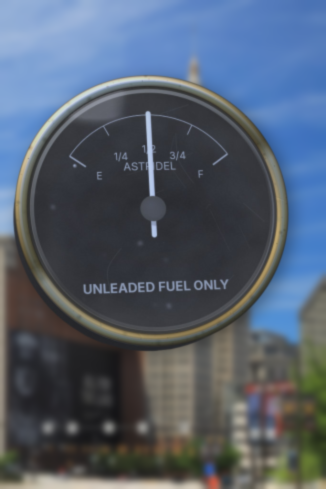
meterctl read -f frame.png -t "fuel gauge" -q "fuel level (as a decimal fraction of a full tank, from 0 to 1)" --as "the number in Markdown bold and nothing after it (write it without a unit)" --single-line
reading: **0.5**
